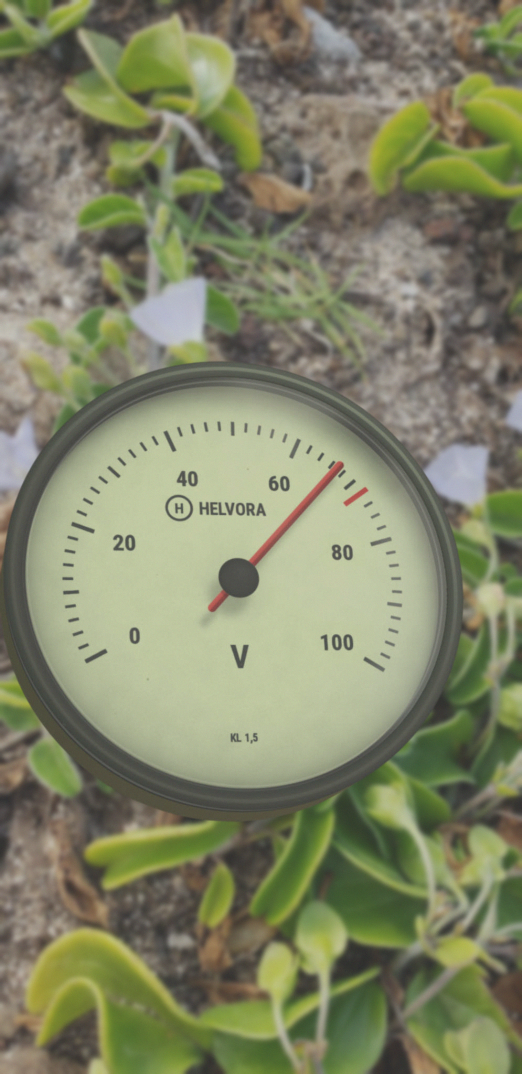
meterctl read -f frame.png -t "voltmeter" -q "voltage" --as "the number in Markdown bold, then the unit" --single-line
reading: **67** V
